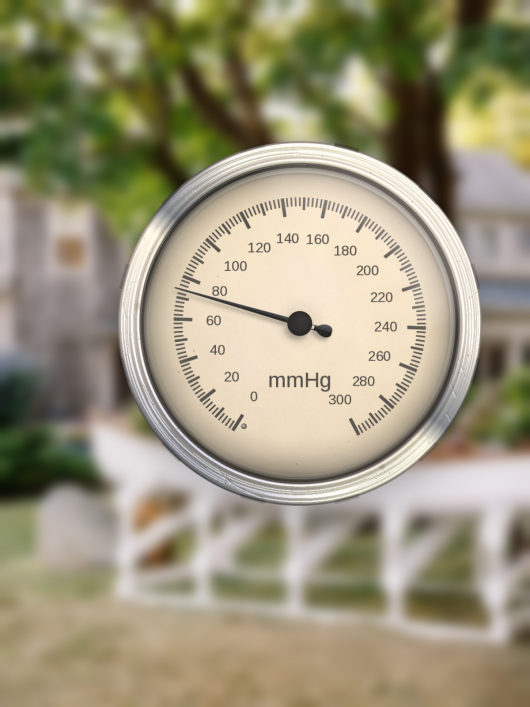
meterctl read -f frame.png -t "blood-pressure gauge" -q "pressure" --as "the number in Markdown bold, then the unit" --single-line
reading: **74** mmHg
